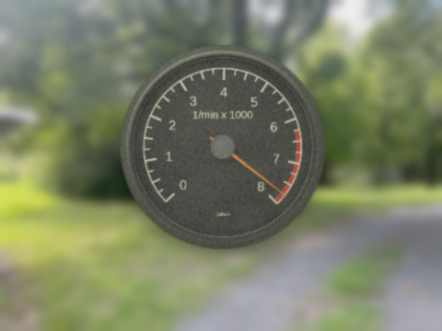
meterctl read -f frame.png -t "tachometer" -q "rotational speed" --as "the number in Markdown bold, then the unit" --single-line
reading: **7750** rpm
